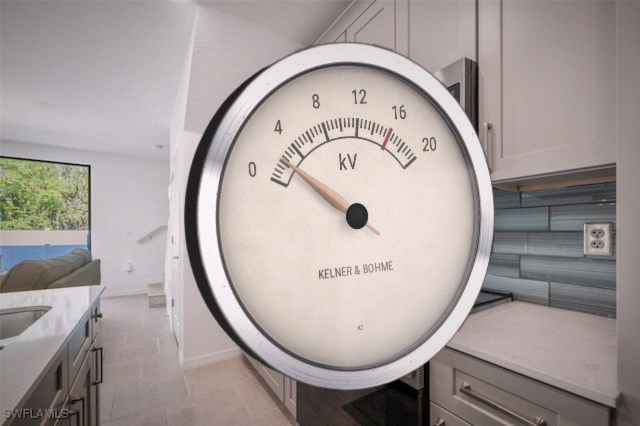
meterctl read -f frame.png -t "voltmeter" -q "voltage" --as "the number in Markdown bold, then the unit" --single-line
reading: **2** kV
